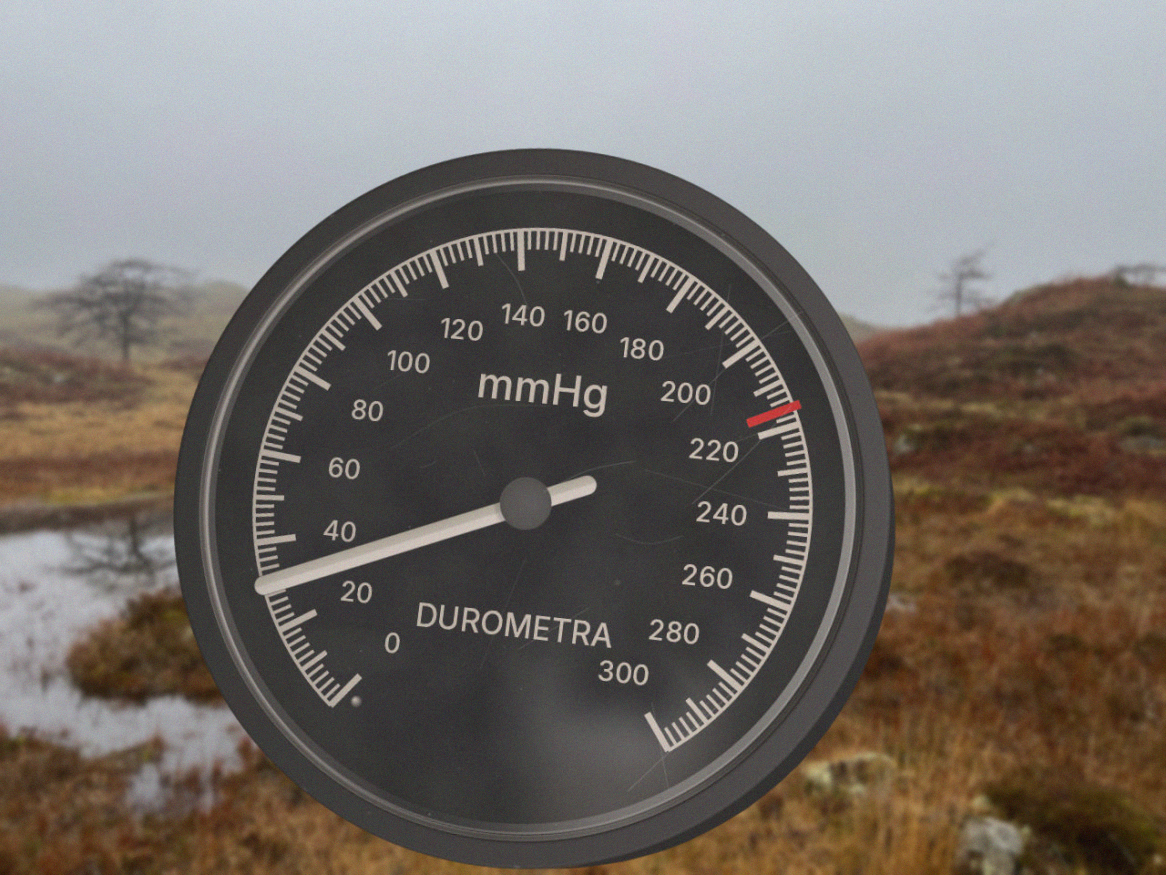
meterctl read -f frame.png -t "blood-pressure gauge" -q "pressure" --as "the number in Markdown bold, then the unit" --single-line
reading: **30** mmHg
